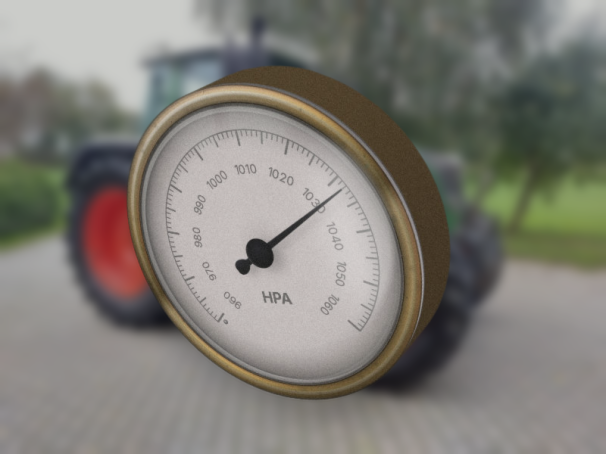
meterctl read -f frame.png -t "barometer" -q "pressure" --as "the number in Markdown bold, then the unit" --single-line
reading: **1032** hPa
